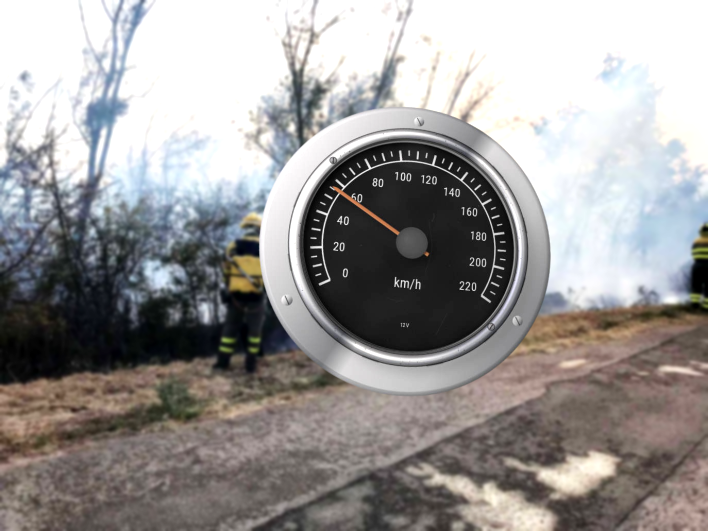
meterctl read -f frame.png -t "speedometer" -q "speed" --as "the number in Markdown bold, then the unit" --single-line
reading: **55** km/h
